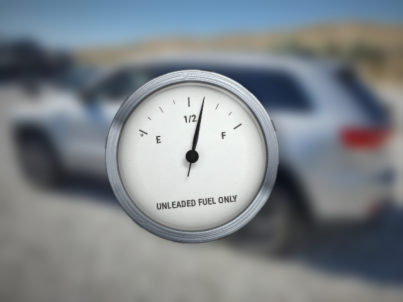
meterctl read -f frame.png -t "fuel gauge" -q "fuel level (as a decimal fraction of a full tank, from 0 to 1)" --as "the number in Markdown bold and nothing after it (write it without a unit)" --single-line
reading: **0.625**
